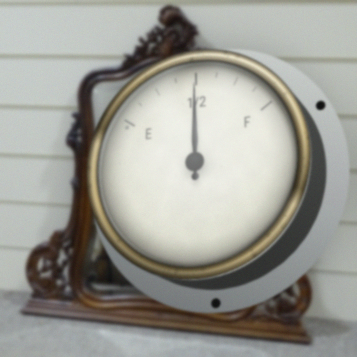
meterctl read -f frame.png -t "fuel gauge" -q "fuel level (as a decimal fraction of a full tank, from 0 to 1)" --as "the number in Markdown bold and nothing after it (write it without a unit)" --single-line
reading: **0.5**
